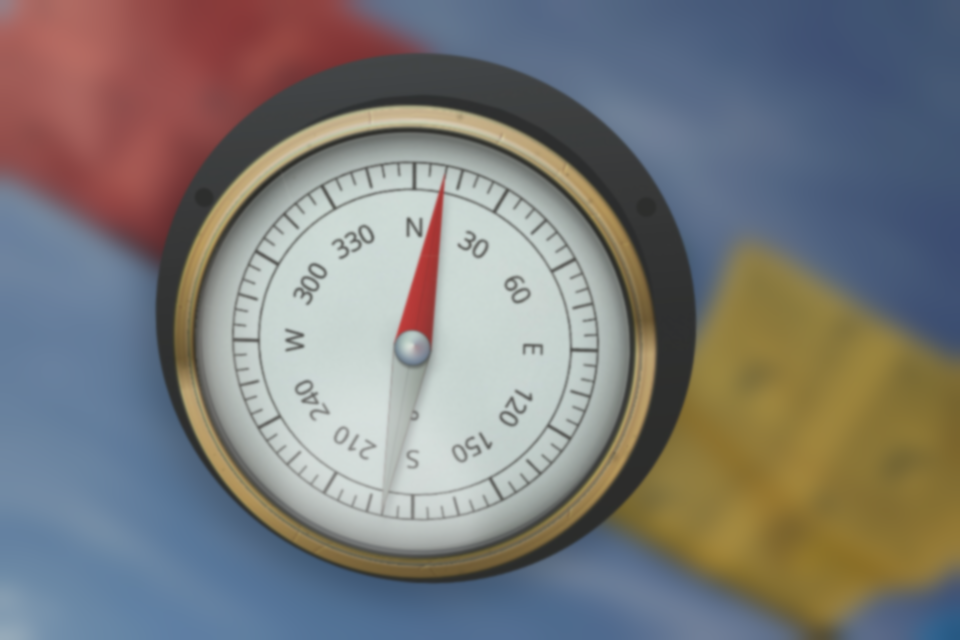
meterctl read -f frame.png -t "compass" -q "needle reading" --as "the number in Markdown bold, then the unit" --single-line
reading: **10** °
